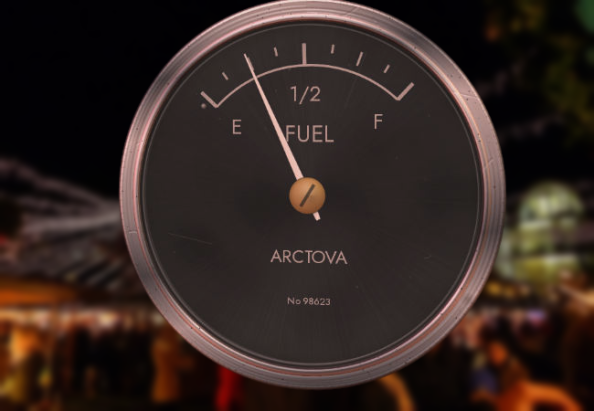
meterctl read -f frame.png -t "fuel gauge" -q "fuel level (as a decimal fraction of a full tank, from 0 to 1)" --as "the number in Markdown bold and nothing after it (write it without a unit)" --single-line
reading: **0.25**
